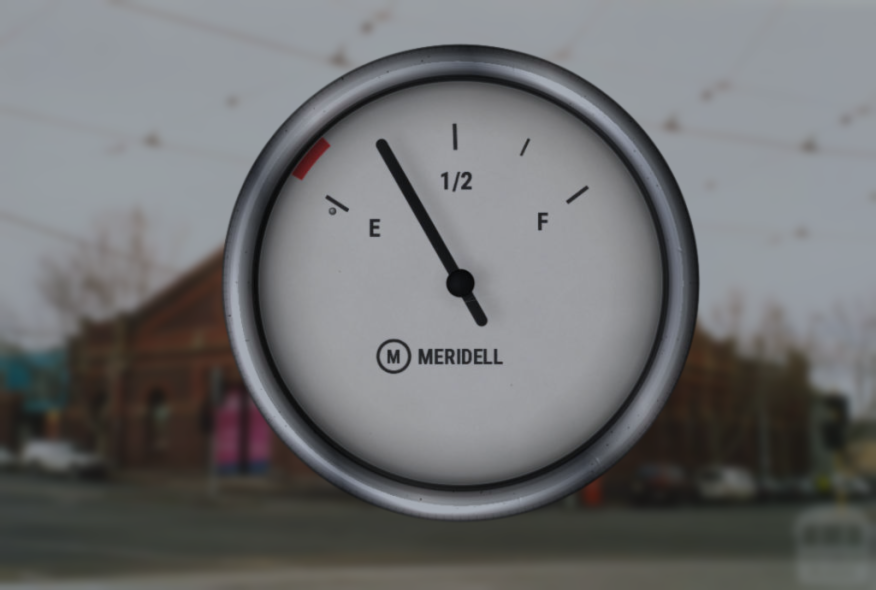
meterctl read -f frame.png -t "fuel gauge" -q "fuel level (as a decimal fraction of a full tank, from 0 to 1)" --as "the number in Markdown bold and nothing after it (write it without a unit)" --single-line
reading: **0.25**
